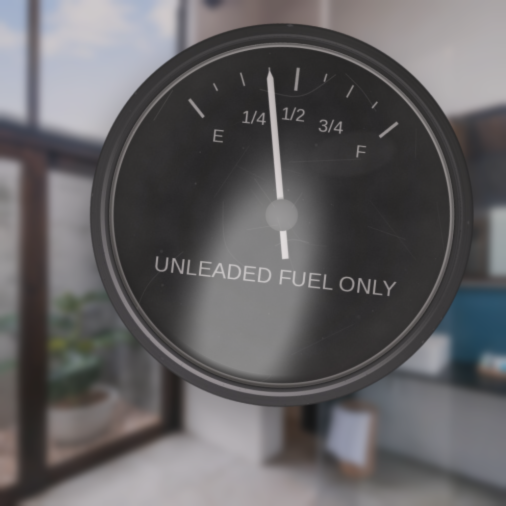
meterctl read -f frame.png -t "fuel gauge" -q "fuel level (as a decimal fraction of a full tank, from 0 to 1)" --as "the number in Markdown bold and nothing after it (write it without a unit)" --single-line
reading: **0.375**
